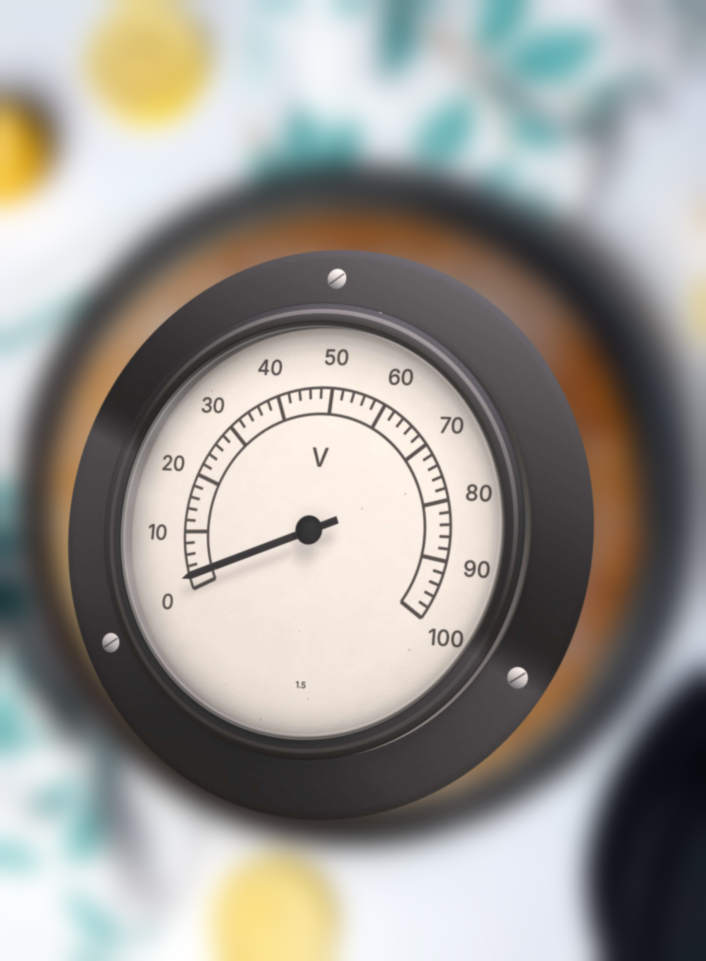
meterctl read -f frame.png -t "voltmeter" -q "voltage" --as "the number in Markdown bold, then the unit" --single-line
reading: **2** V
